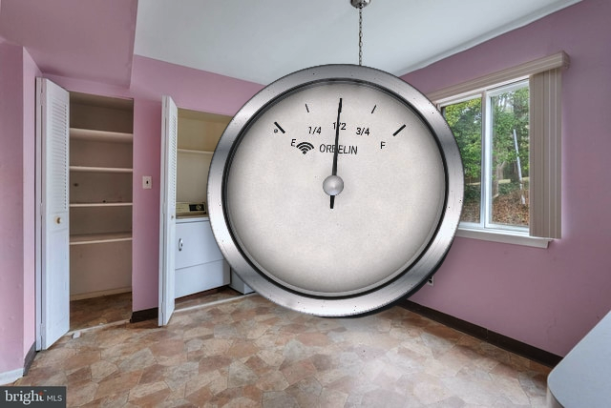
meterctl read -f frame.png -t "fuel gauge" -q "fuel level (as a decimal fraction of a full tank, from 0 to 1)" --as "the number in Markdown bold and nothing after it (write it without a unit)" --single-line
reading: **0.5**
